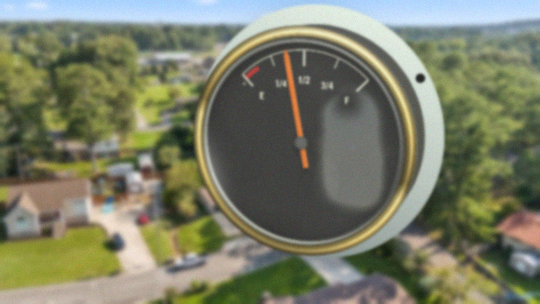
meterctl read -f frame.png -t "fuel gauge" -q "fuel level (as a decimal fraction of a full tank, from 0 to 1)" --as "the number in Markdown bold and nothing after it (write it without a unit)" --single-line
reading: **0.375**
